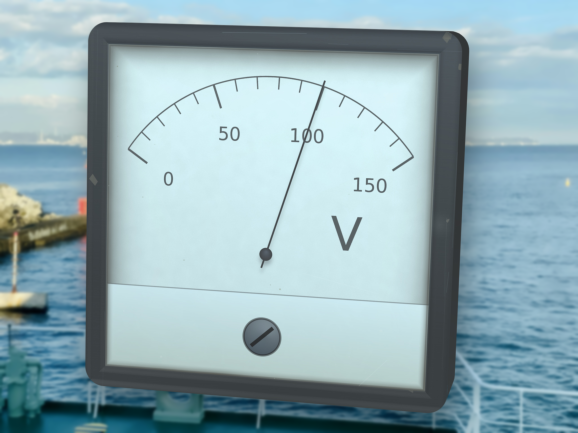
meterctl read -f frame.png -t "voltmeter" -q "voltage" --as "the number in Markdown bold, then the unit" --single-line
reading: **100** V
